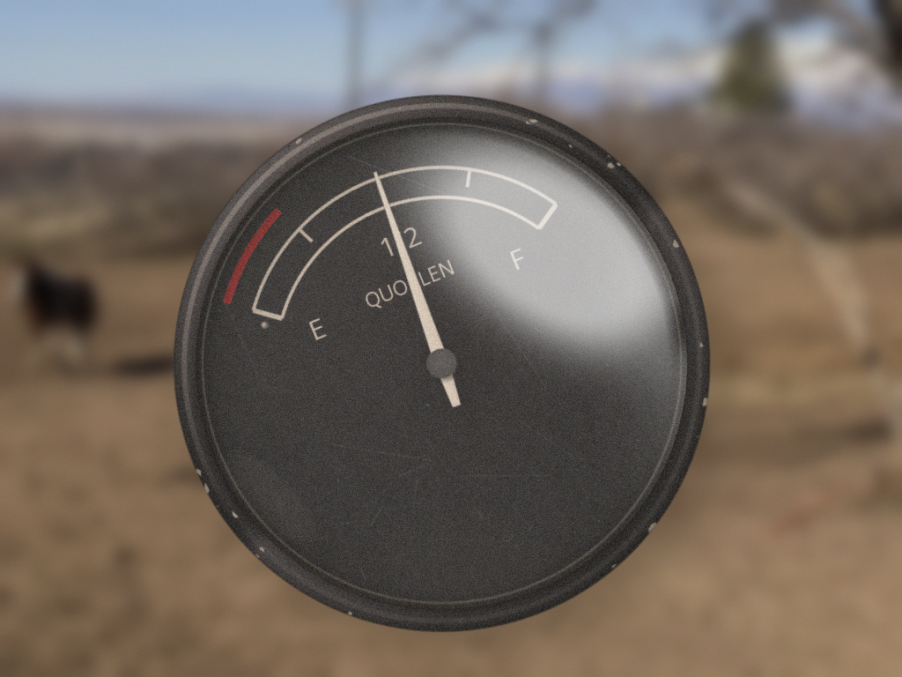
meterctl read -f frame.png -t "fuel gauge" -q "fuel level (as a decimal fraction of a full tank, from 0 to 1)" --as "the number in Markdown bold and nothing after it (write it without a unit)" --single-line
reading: **0.5**
